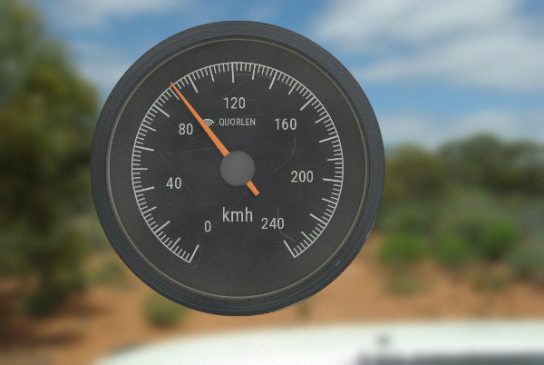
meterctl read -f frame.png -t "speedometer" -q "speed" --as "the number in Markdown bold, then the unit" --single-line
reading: **92** km/h
